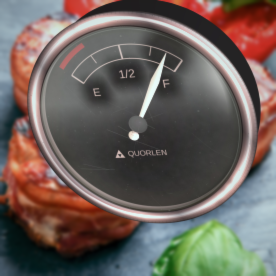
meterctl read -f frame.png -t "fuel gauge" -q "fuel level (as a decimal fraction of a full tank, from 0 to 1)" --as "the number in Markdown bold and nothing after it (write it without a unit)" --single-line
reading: **0.875**
